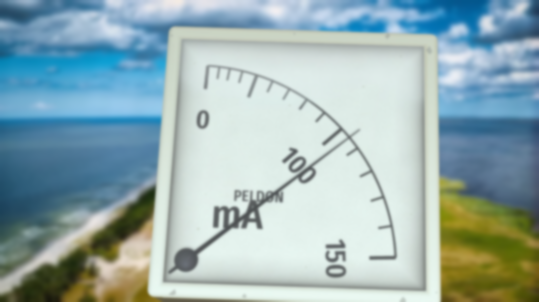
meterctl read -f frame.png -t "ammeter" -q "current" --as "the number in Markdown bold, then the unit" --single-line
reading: **105** mA
